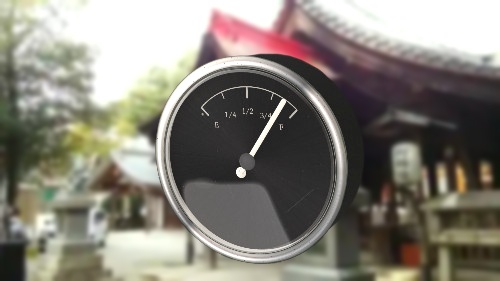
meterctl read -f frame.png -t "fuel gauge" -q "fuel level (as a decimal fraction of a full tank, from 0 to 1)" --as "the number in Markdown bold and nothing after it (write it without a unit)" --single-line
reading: **0.875**
